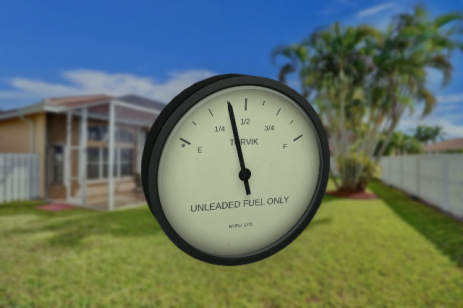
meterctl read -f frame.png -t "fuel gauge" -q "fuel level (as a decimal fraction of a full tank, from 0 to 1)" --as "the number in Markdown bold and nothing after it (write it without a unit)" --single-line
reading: **0.375**
